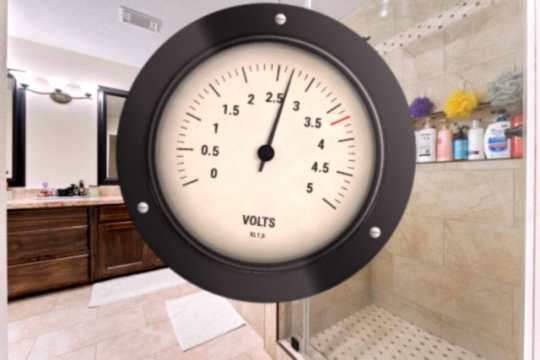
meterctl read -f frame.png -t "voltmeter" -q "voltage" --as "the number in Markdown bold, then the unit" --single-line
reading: **2.7** V
